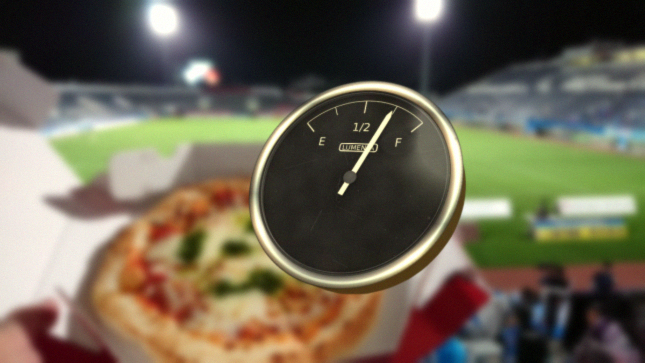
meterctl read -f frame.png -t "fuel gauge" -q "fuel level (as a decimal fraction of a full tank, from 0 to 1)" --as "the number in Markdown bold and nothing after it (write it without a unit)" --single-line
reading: **0.75**
